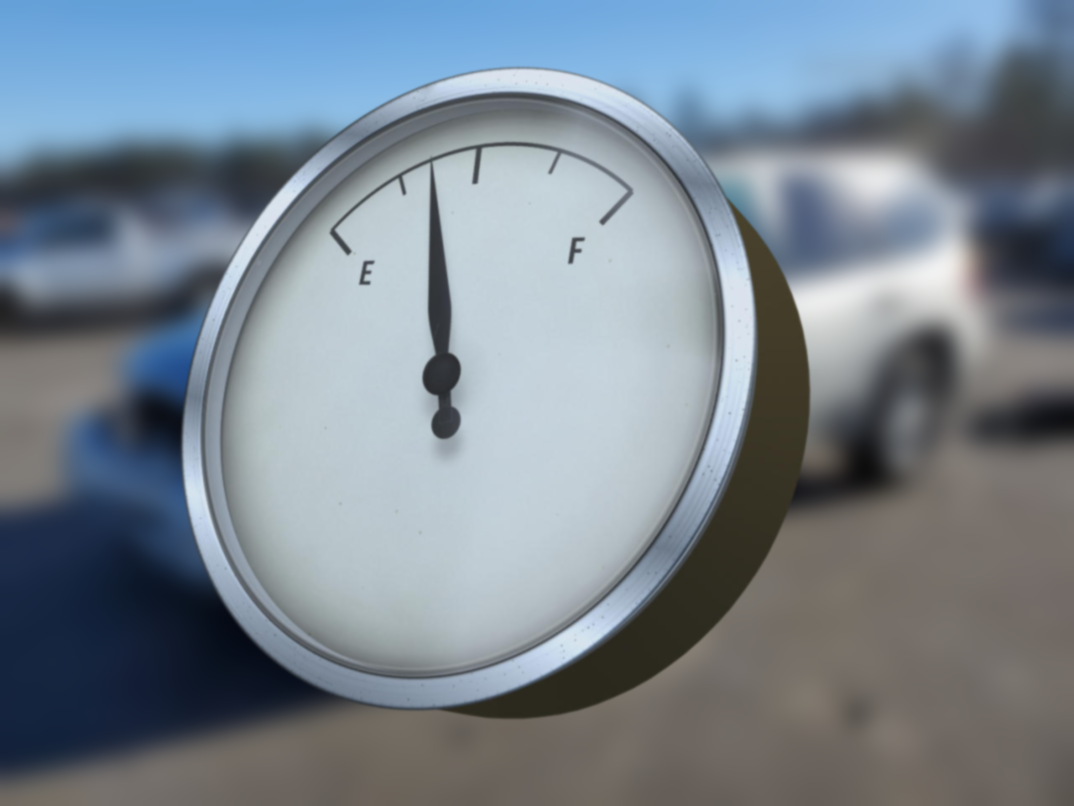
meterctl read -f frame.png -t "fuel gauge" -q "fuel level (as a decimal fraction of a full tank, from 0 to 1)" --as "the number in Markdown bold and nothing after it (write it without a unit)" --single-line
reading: **0.375**
